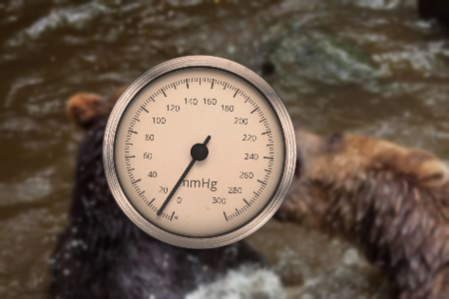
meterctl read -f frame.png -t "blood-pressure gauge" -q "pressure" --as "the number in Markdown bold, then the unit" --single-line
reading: **10** mmHg
